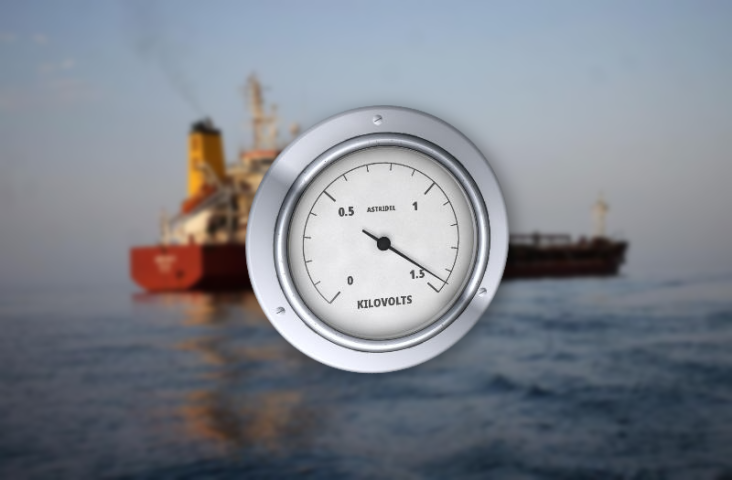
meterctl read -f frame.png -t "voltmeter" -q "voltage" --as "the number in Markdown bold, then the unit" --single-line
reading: **1.45** kV
